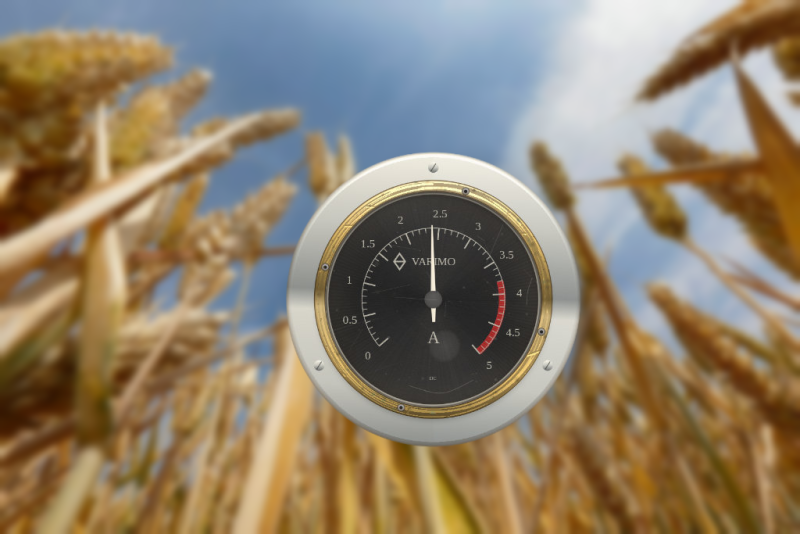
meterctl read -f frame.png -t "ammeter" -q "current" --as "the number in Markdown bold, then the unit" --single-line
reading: **2.4** A
